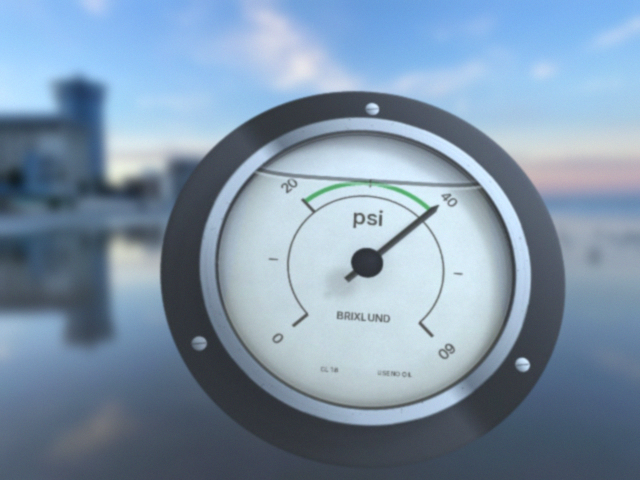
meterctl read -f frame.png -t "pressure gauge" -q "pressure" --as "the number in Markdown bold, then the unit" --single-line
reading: **40** psi
